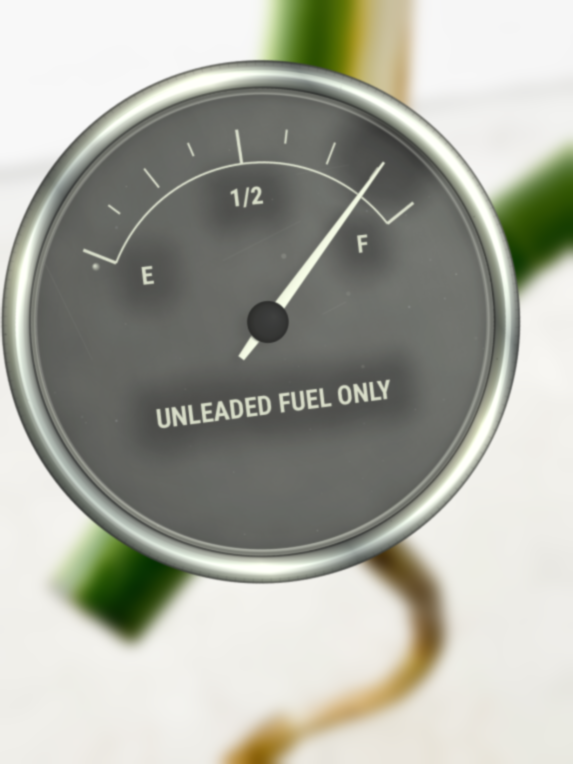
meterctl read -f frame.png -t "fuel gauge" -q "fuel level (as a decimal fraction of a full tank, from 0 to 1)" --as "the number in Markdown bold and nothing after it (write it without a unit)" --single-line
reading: **0.875**
